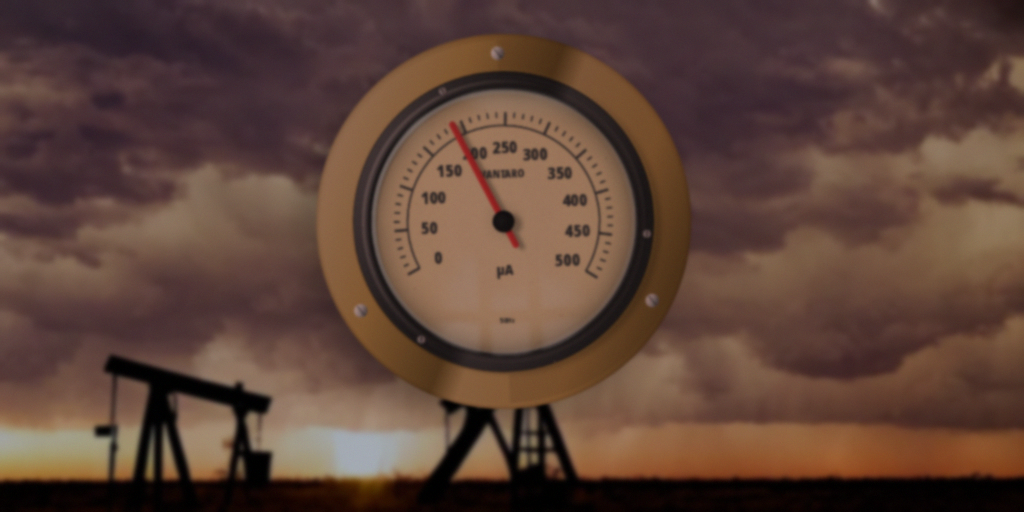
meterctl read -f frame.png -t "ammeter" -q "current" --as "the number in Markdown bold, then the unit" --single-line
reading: **190** µA
